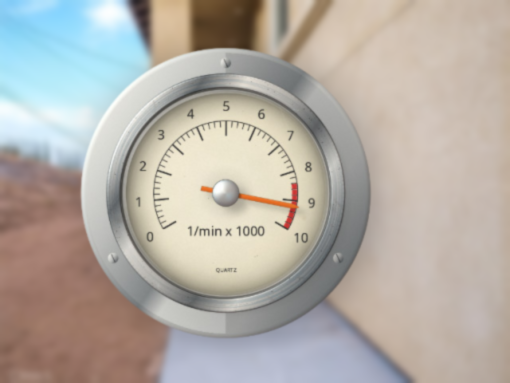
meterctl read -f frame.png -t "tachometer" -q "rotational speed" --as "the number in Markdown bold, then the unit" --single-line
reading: **9200** rpm
